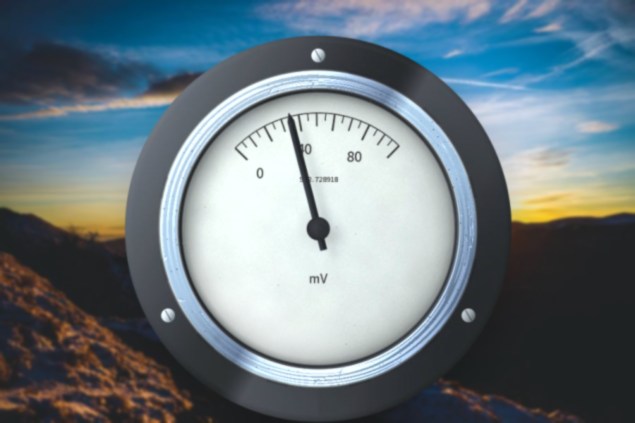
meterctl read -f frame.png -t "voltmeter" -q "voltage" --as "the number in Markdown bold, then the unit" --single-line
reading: **35** mV
